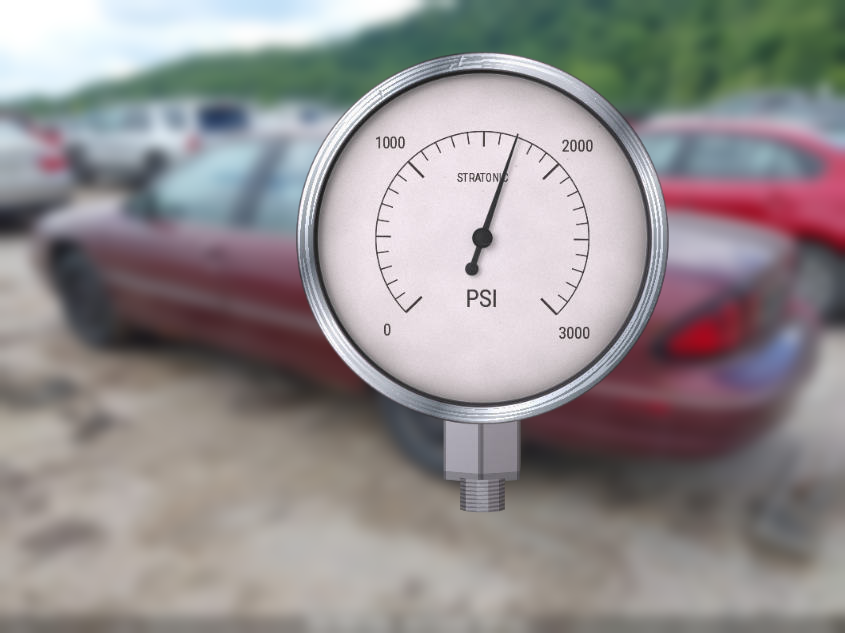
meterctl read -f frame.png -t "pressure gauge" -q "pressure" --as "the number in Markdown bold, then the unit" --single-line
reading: **1700** psi
